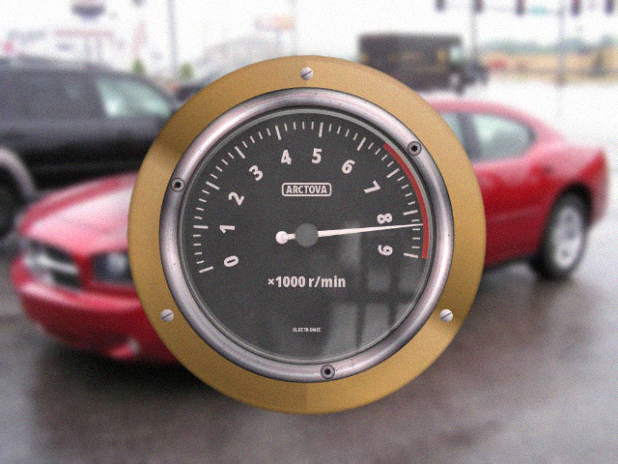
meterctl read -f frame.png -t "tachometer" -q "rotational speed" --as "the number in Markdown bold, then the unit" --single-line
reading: **8300** rpm
